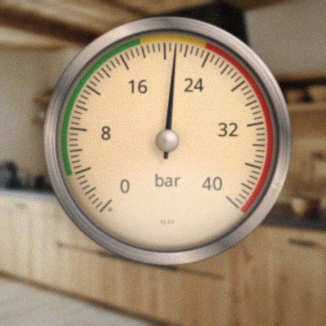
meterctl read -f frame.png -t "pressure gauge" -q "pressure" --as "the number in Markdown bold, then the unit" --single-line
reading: **21** bar
